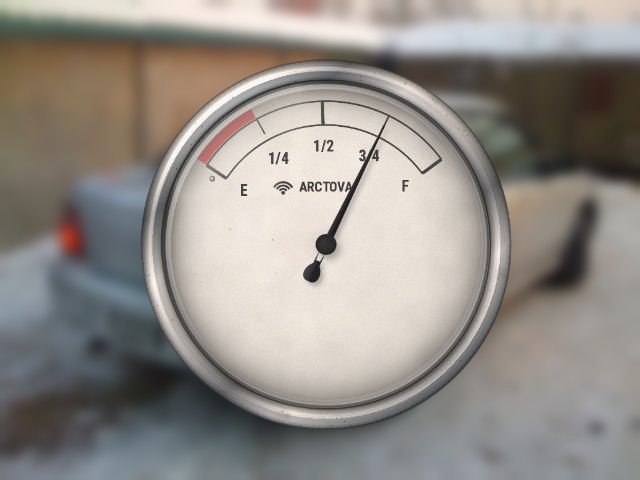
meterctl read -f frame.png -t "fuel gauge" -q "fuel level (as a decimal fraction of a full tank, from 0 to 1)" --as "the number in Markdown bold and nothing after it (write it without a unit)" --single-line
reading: **0.75**
